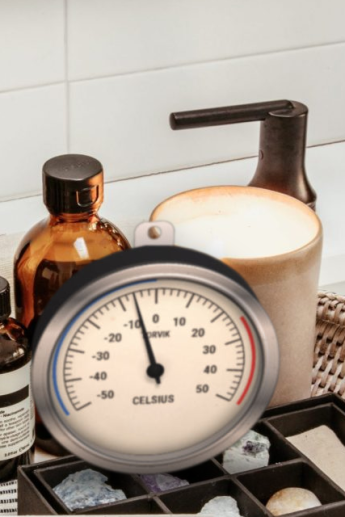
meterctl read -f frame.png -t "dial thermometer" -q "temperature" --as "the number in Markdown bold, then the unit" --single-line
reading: **-6** °C
